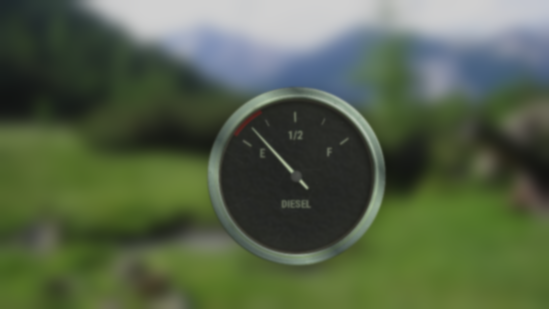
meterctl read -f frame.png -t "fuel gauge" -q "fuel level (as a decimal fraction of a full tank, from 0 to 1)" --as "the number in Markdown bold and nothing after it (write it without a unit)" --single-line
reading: **0.125**
